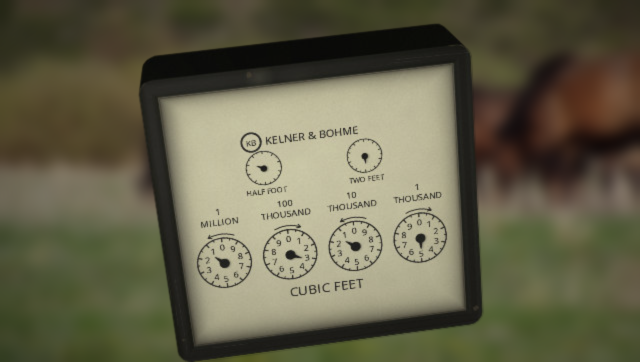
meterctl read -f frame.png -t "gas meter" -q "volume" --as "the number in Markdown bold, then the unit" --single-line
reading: **131500** ft³
